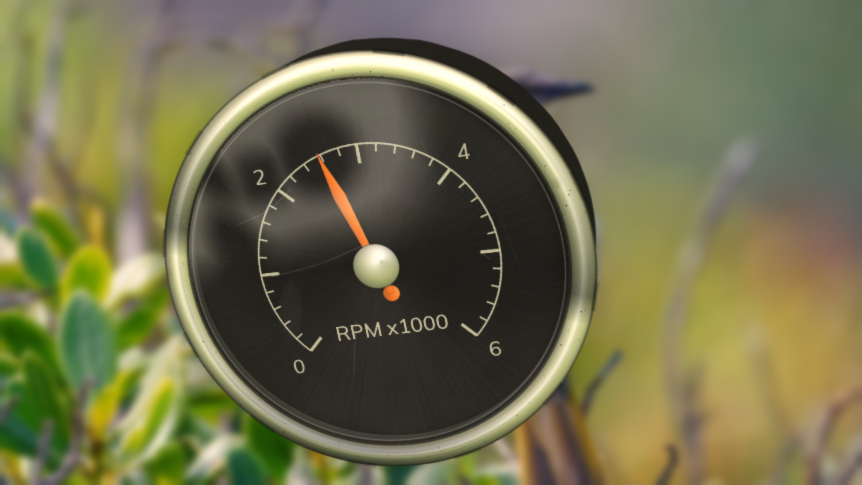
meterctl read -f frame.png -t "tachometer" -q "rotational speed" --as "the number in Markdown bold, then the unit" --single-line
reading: **2600** rpm
